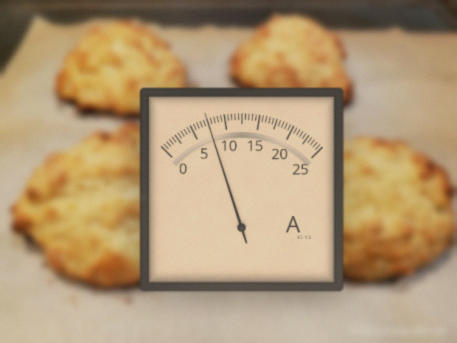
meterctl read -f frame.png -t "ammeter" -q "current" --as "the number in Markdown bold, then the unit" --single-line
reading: **7.5** A
